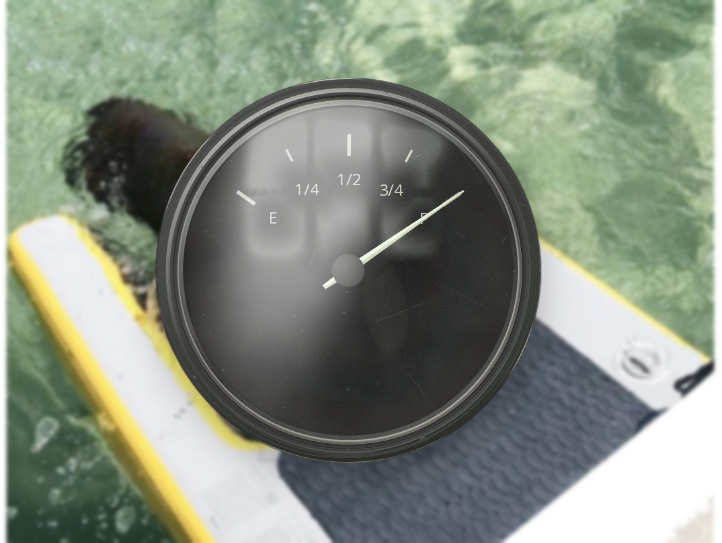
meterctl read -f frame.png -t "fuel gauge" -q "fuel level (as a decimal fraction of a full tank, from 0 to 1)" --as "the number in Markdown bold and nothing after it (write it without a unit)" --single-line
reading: **1**
